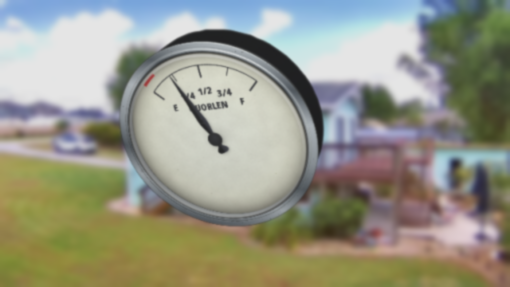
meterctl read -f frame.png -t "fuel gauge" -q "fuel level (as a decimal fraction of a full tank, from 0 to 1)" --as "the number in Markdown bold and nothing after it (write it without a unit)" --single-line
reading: **0.25**
